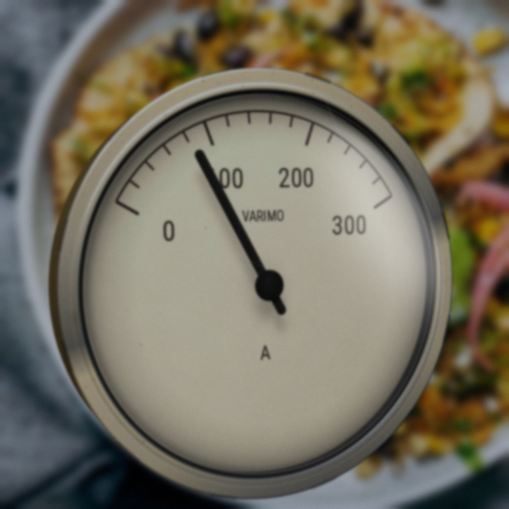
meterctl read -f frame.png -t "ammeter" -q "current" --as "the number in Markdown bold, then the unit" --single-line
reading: **80** A
